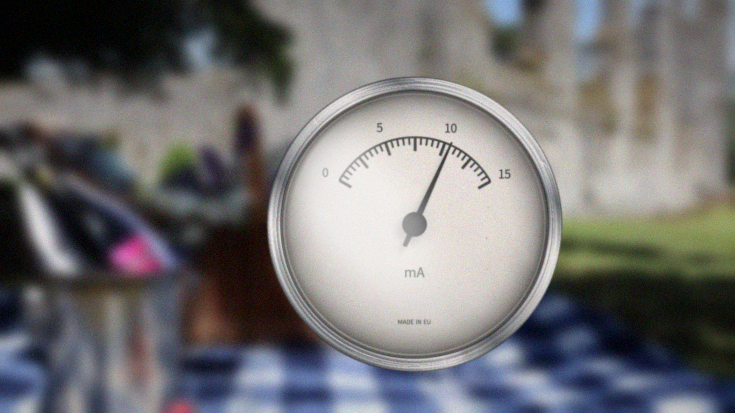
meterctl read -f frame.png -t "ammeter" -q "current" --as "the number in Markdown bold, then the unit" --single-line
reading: **10.5** mA
